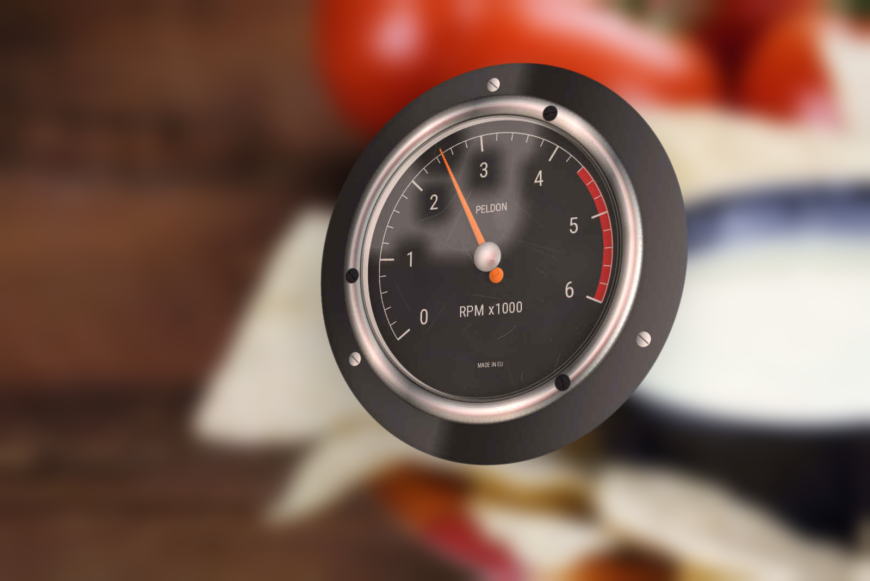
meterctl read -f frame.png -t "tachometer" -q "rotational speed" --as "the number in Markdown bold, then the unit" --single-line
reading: **2500** rpm
